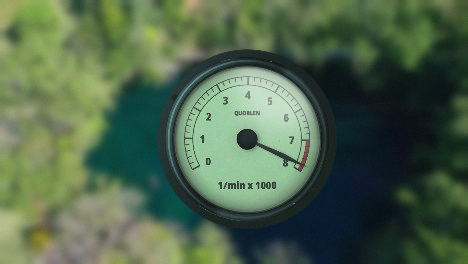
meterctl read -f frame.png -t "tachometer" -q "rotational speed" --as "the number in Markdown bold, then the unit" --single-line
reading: **7800** rpm
